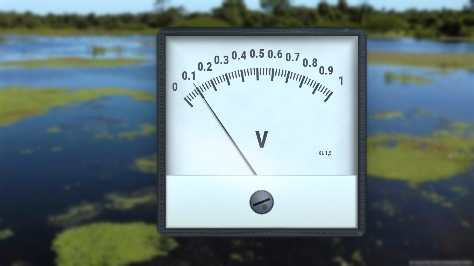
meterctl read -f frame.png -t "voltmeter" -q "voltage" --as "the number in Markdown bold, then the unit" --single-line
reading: **0.1** V
